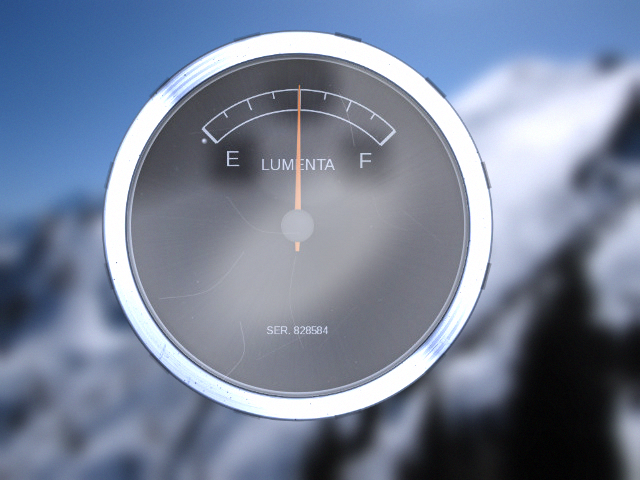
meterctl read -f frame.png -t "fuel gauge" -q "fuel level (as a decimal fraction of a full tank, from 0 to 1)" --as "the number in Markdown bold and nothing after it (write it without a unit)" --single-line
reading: **0.5**
